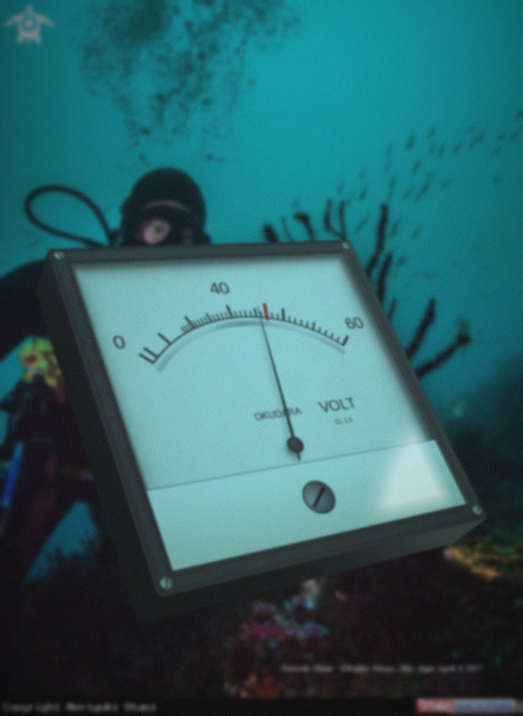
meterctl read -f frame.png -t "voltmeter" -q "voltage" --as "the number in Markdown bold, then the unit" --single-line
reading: **45** V
